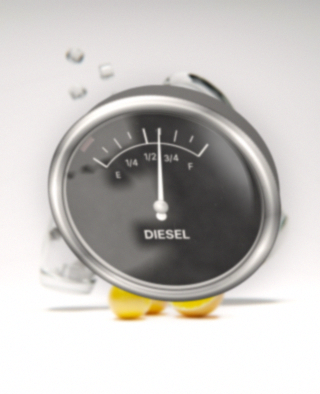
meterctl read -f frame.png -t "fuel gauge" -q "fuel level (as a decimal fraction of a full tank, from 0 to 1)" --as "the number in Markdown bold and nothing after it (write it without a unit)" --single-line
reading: **0.625**
